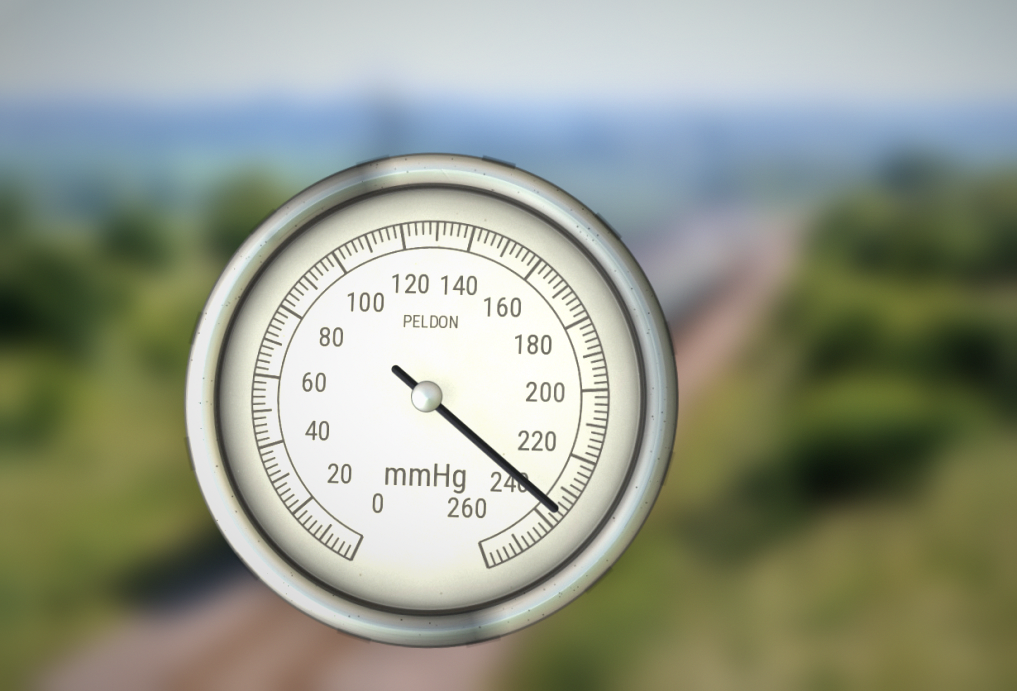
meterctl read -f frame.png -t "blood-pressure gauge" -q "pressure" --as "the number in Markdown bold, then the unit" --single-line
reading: **236** mmHg
